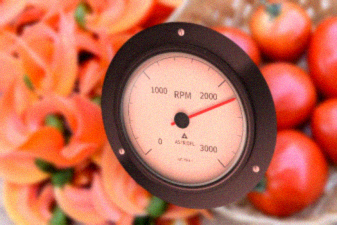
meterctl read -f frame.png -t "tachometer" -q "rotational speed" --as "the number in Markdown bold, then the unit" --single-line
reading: **2200** rpm
